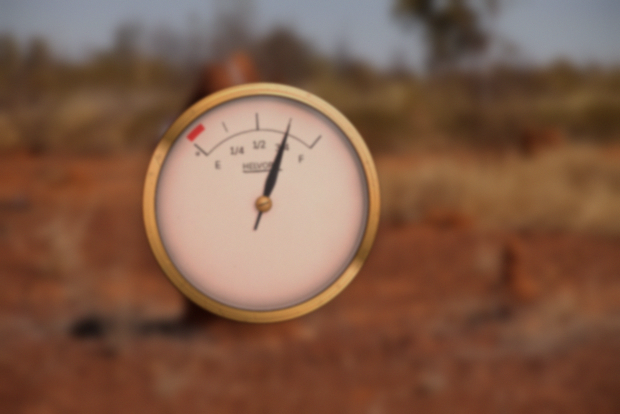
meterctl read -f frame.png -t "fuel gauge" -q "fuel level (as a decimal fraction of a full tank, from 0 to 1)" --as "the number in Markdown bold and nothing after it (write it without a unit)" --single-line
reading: **0.75**
